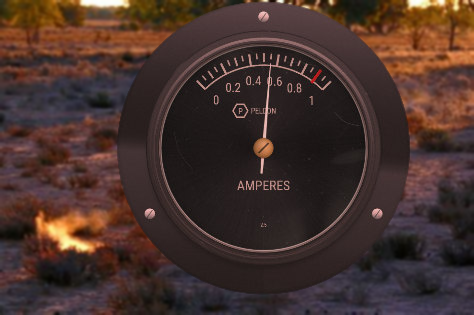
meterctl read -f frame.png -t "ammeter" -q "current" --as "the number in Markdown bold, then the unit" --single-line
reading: **0.55** A
